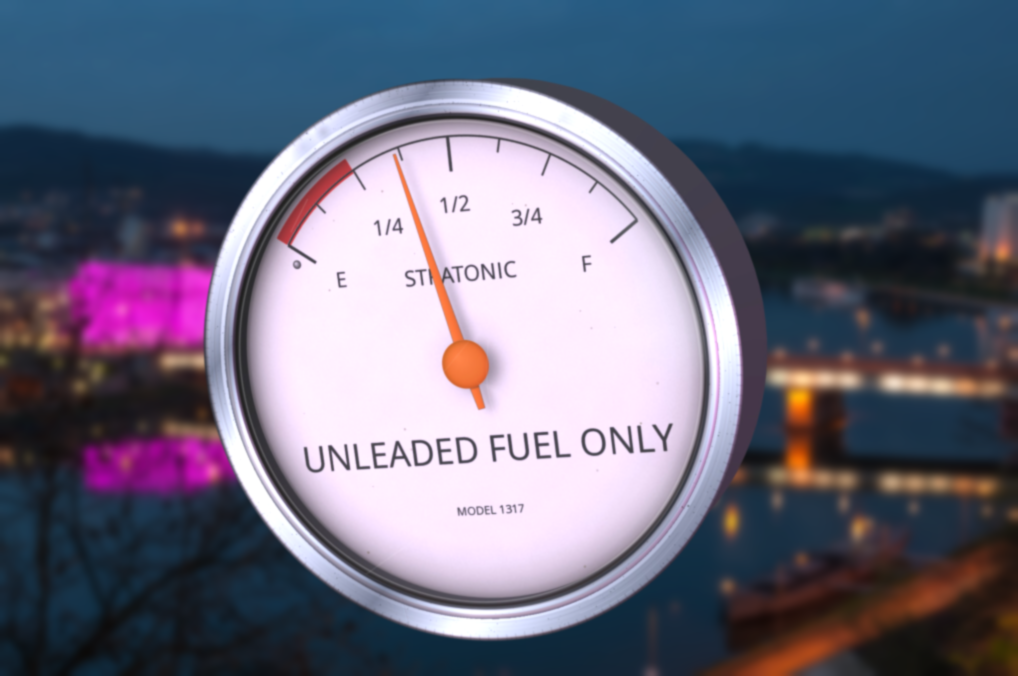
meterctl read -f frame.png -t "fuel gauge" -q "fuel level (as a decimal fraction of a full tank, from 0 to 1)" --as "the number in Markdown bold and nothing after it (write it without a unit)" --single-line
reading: **0.375**
